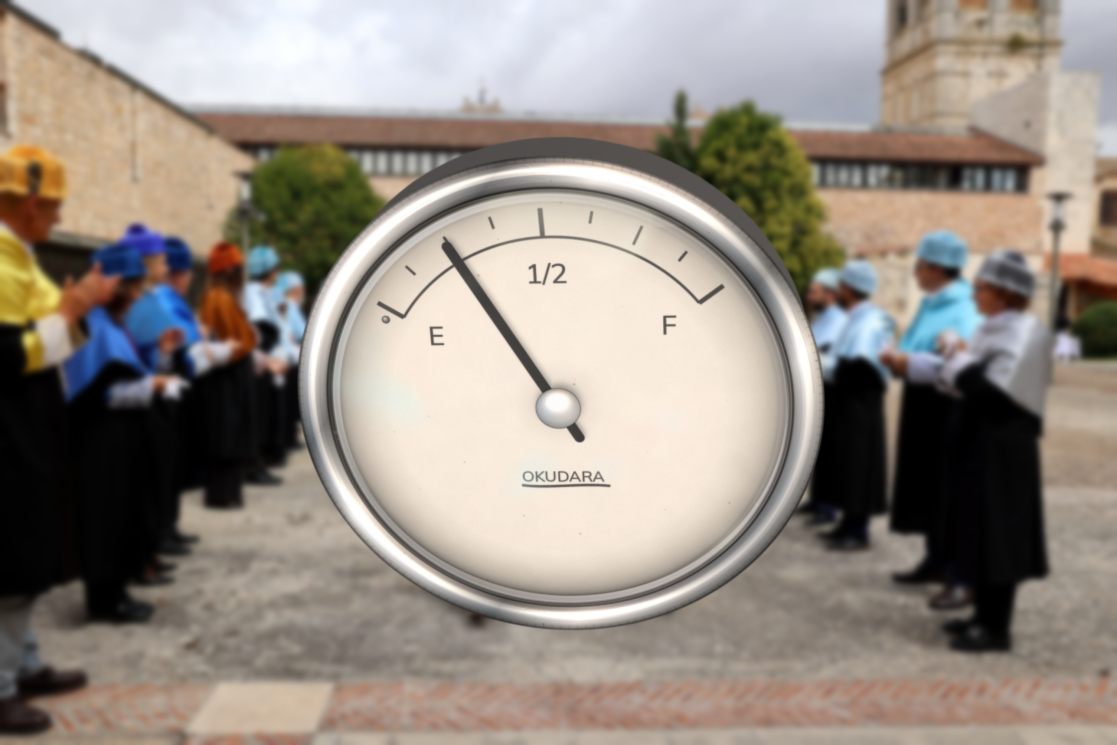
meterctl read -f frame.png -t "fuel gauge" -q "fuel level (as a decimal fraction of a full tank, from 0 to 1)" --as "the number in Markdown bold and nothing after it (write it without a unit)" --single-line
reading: **0.25**
